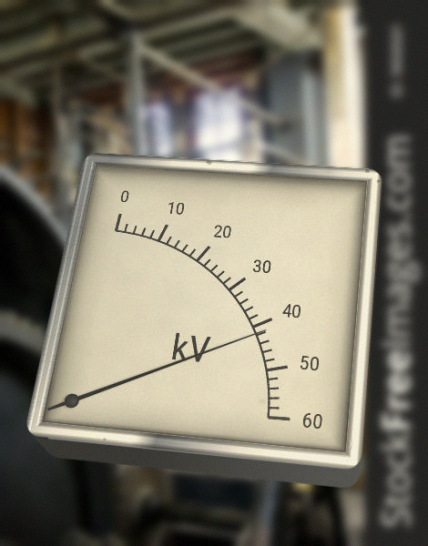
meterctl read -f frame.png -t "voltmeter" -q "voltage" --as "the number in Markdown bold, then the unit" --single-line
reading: **42** kV
